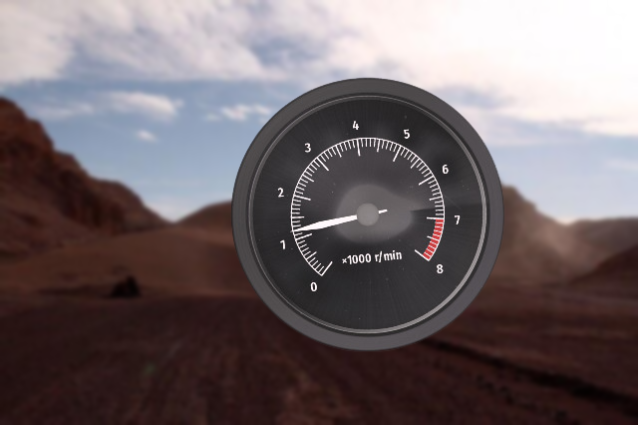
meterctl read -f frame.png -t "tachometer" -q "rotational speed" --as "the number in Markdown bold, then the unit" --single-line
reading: **1200** rpm
